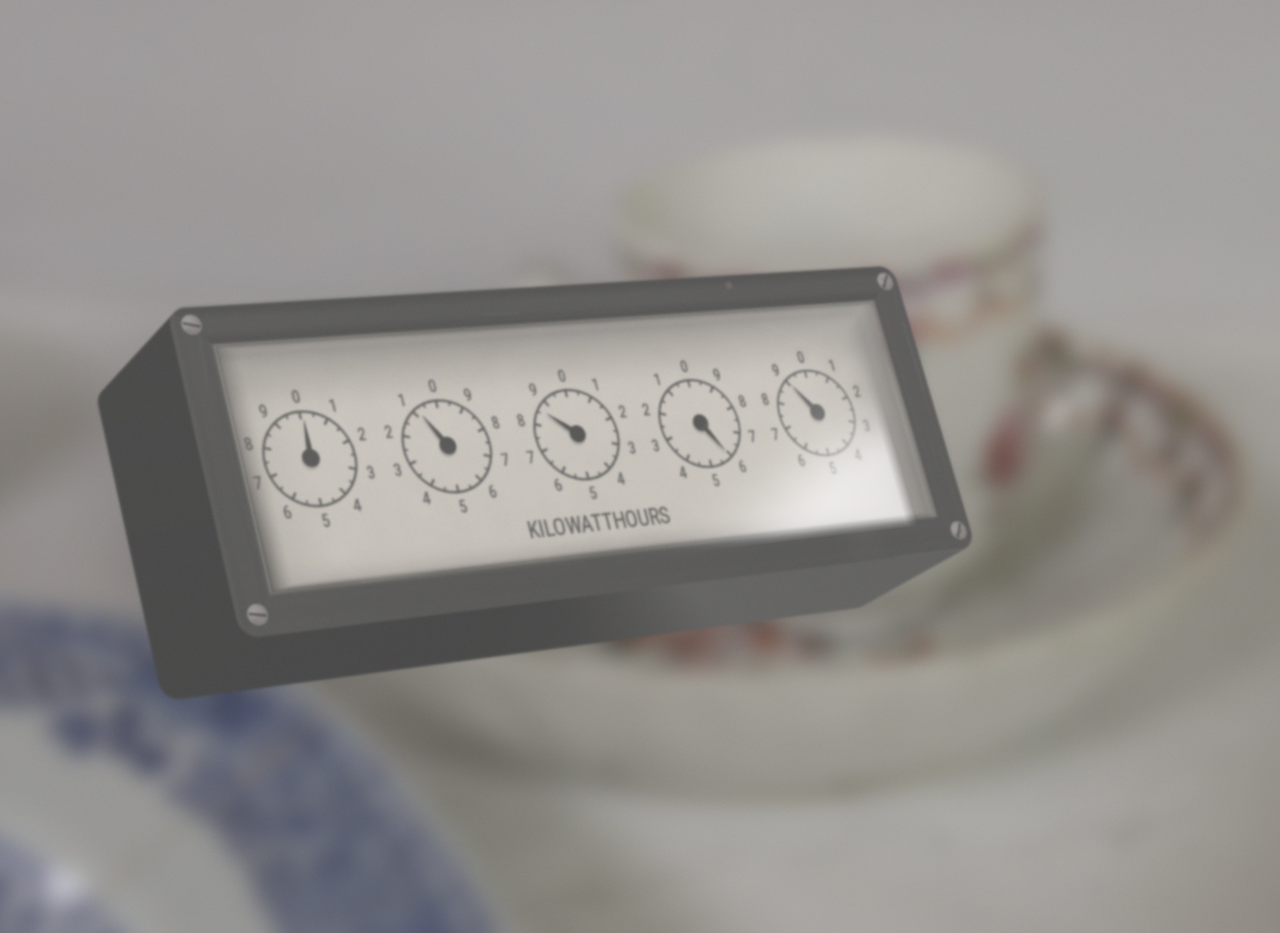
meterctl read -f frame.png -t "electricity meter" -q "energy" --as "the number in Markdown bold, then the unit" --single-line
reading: **859** kWh
